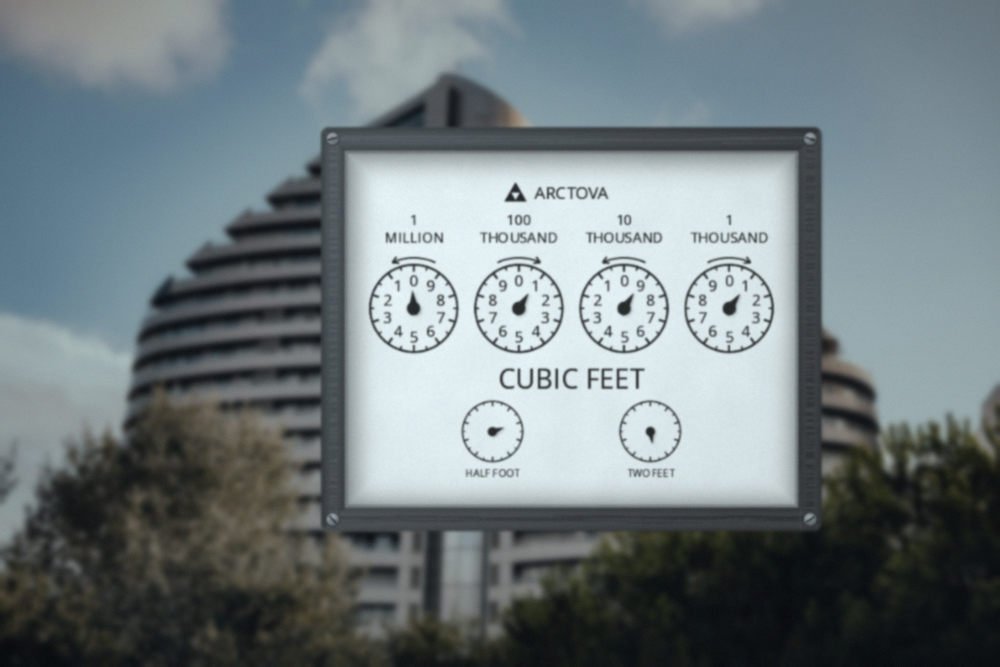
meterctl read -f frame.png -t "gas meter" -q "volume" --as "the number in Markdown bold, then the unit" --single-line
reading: **9100** ft³
